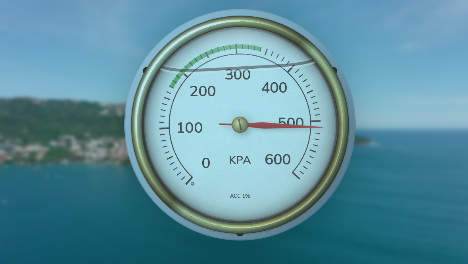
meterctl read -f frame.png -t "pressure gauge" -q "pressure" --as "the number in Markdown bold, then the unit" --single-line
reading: **510** kPa
